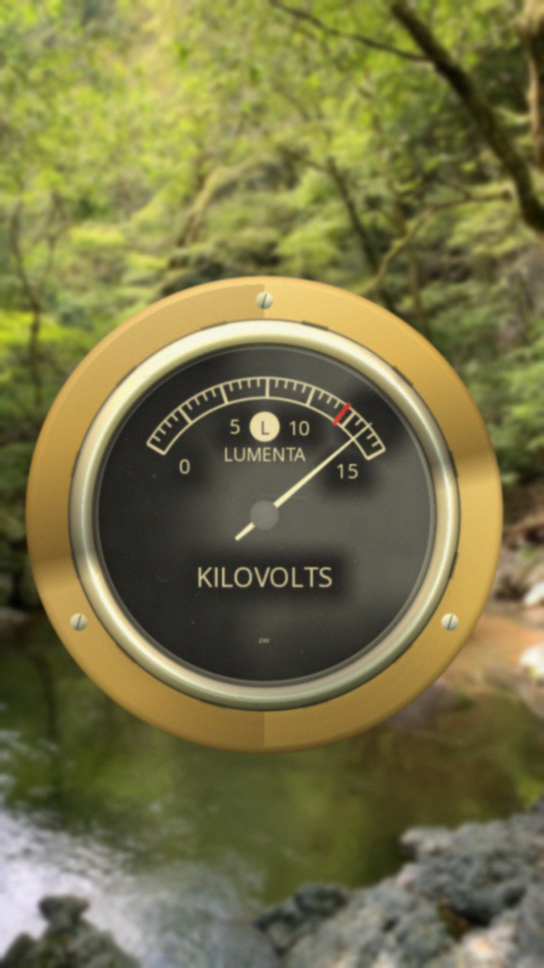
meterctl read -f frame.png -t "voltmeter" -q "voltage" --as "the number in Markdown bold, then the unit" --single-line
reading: **13.5** kV
